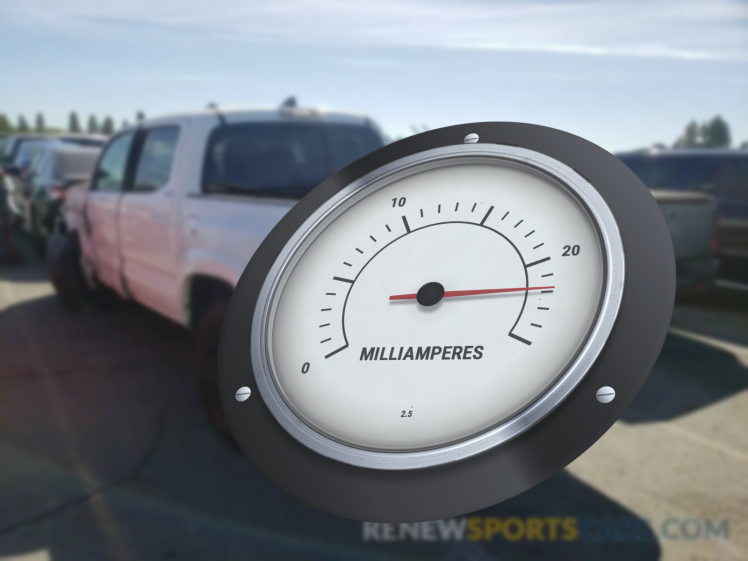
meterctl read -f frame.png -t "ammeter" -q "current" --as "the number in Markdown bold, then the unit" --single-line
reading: **22** mA
